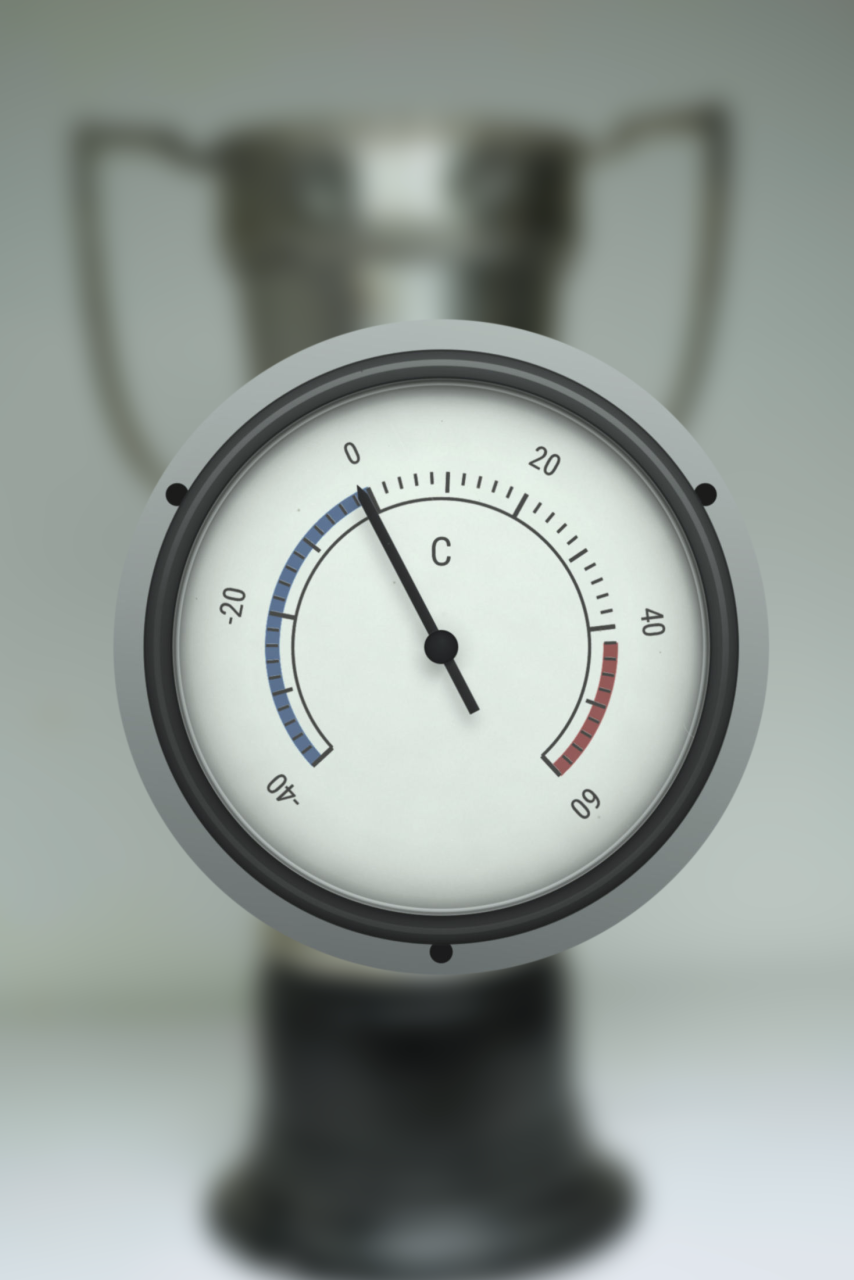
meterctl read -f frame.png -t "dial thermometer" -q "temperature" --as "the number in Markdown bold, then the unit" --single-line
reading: **-1** °C
